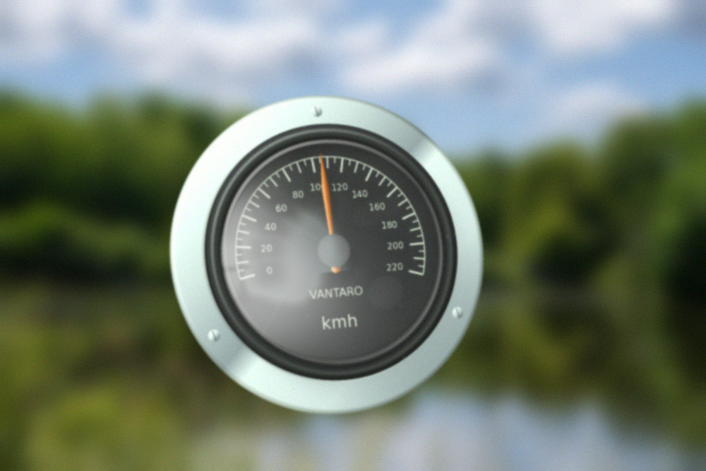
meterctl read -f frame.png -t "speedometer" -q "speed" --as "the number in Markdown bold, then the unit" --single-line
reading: **105** km/h
